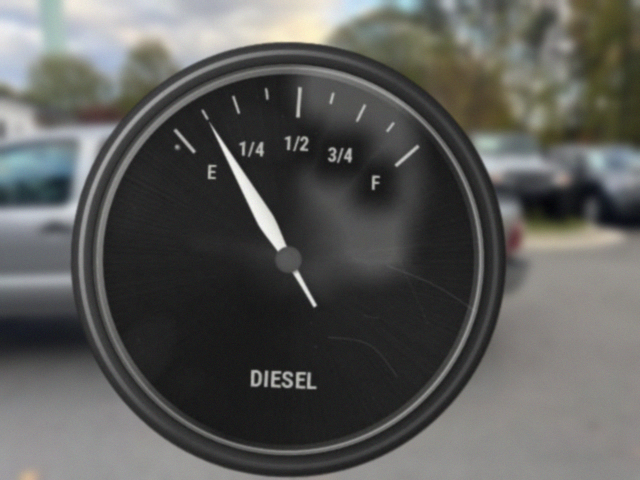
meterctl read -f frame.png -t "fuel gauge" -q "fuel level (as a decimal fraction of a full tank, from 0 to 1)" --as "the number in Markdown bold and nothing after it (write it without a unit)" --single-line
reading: **0.125**
